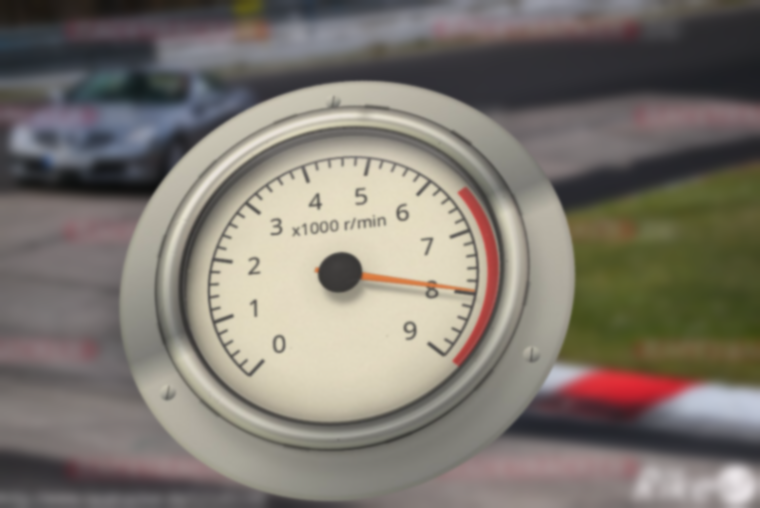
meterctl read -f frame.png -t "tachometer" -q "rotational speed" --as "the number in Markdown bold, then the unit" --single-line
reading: **8000** rpm
